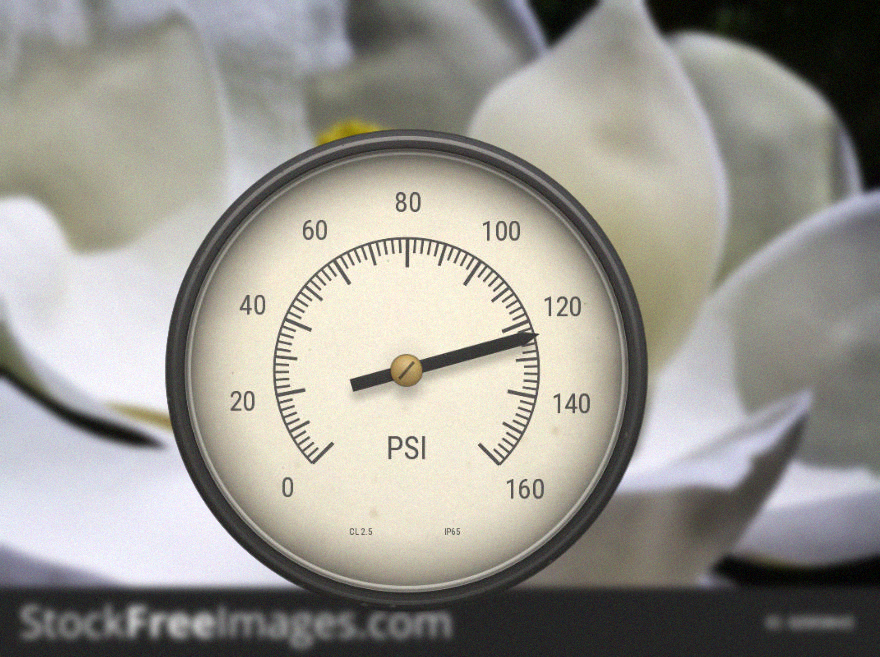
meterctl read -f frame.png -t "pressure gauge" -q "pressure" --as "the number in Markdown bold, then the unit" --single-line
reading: **124** psi
